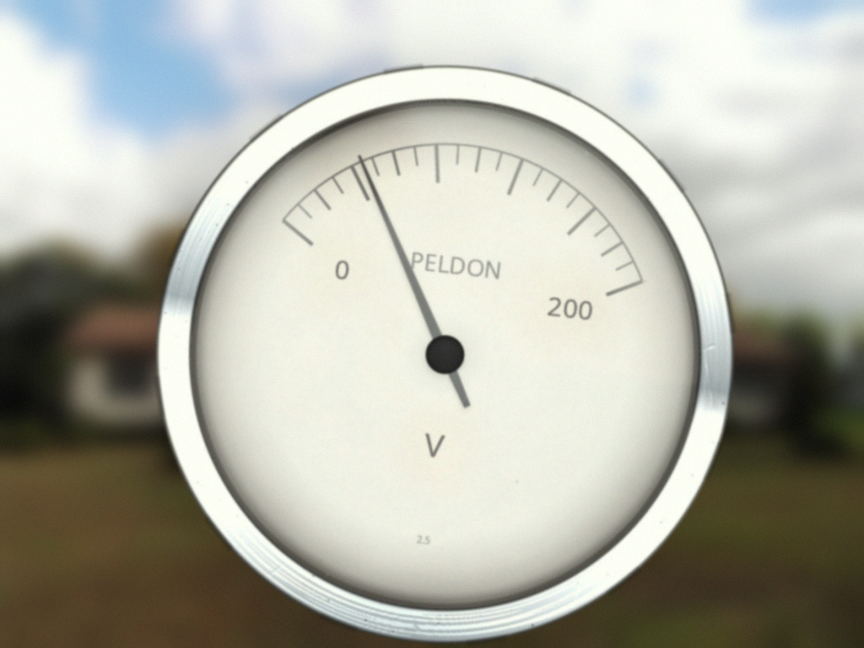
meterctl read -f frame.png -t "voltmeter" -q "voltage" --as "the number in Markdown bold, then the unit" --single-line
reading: **45** V
